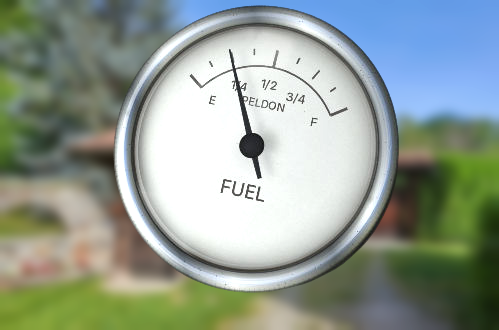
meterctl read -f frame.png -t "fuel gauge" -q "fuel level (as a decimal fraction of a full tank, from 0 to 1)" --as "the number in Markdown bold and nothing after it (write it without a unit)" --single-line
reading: **0.25**
